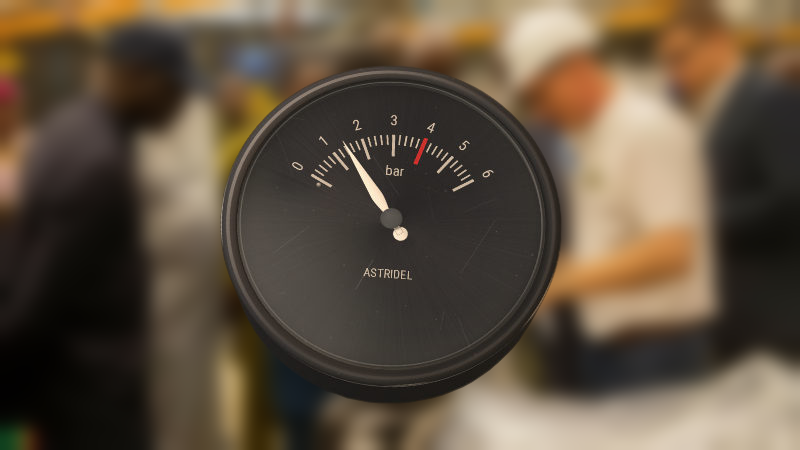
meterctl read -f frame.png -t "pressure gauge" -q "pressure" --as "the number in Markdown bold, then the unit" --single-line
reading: **1.4** bar
